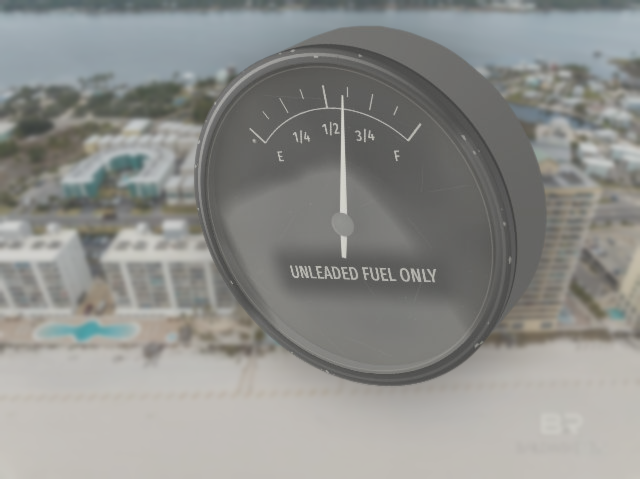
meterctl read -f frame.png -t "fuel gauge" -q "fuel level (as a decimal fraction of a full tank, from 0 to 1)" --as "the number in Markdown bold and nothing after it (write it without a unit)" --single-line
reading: **0.625**
